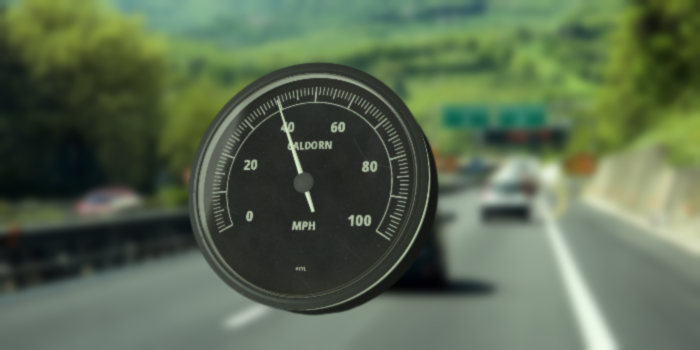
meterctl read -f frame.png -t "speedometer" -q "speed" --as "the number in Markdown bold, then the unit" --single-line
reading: **40** mph
